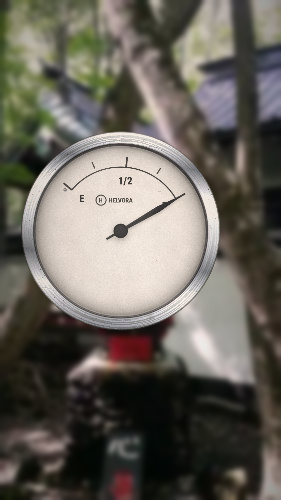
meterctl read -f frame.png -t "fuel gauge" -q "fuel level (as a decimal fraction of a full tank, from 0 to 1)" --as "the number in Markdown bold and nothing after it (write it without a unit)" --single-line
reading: **1**
